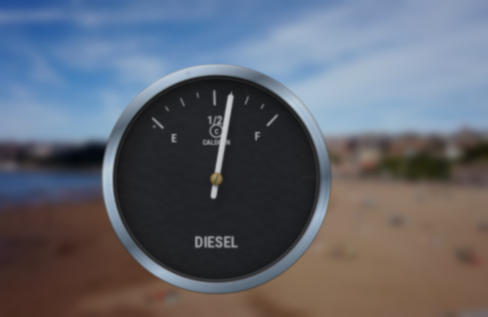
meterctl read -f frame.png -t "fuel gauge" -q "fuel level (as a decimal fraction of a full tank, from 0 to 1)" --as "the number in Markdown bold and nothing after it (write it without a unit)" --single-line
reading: **0.625**
